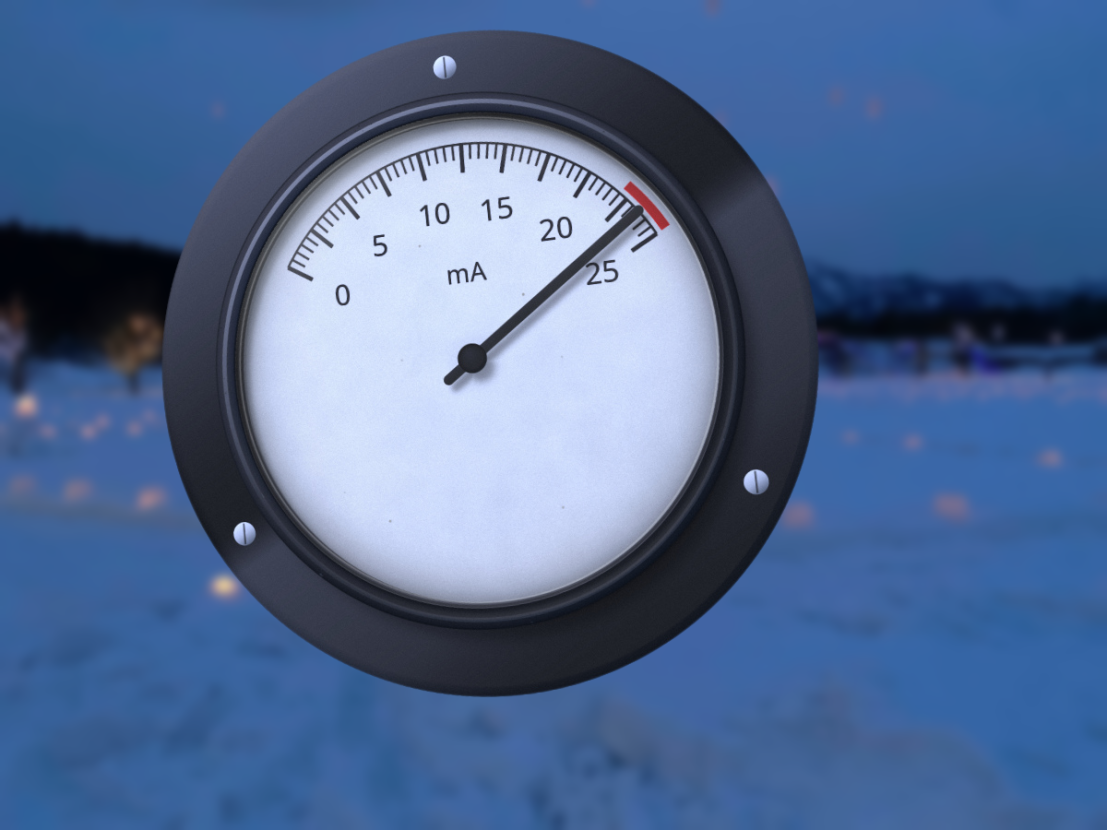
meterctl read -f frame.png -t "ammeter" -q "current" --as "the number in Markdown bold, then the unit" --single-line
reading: **23.5** mA
